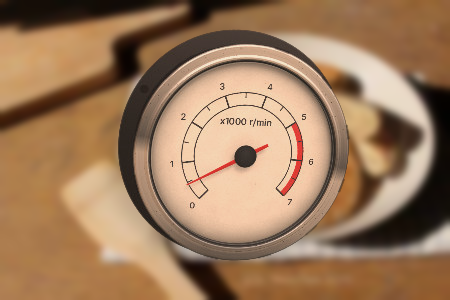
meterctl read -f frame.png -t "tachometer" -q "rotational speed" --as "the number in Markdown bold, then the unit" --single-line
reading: **500** rpm
